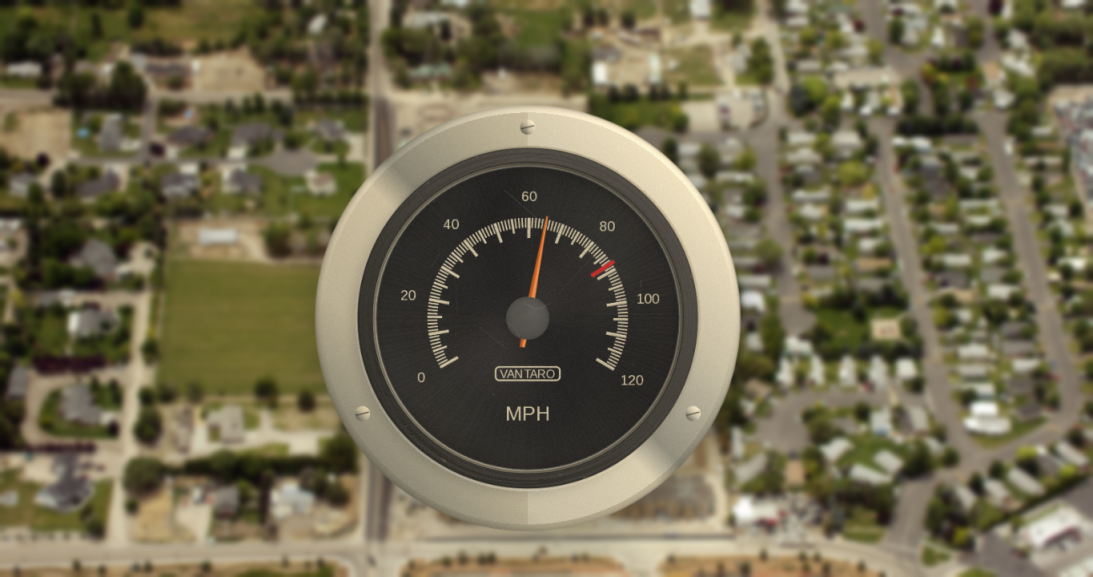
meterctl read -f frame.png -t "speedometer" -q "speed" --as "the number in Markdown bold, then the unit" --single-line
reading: **65** mph
